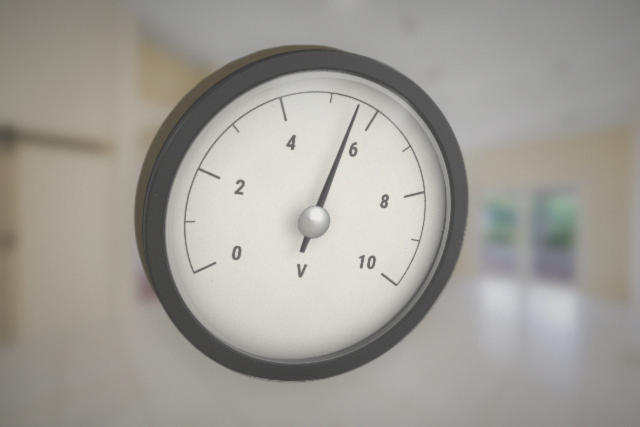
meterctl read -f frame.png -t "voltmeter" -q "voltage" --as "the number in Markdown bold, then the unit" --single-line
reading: **5.5** V
